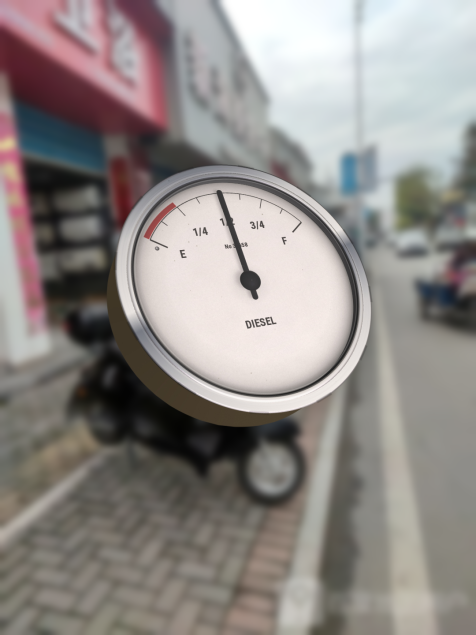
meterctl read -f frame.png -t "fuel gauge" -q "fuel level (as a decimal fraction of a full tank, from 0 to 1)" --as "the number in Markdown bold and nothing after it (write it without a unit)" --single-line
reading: **0.5**
